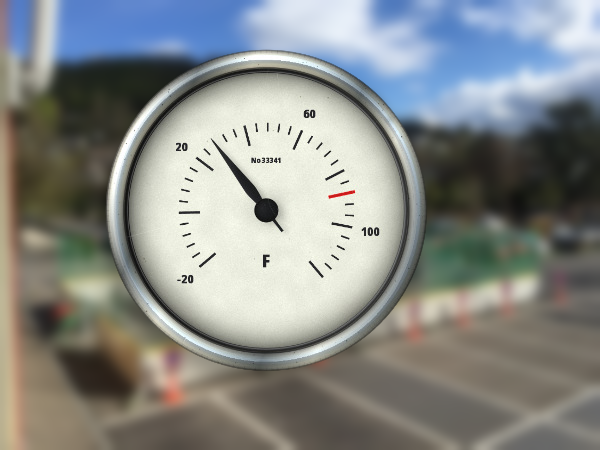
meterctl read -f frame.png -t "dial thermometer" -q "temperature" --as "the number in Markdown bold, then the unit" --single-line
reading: **28** °F
